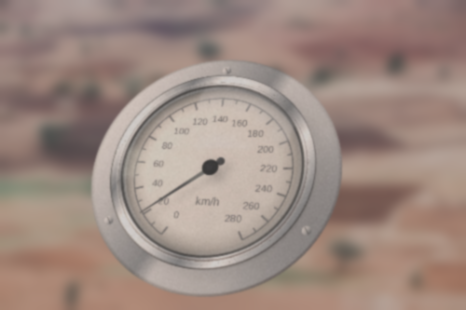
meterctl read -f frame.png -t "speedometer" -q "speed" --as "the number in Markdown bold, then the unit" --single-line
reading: **20** km/h
